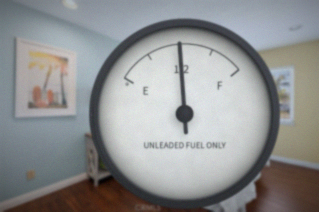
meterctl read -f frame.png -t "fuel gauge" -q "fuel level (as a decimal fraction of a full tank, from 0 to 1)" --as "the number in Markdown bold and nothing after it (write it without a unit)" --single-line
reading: **0.5**
